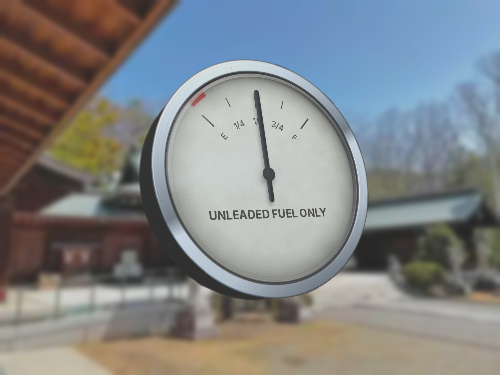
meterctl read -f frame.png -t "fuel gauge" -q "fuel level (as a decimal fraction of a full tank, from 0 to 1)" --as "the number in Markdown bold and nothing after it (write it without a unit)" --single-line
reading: **0.5**
